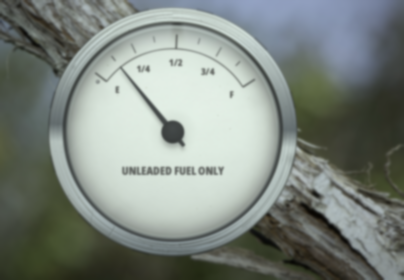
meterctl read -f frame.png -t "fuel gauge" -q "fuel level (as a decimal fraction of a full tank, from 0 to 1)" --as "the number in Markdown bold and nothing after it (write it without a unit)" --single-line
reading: **0.125**
